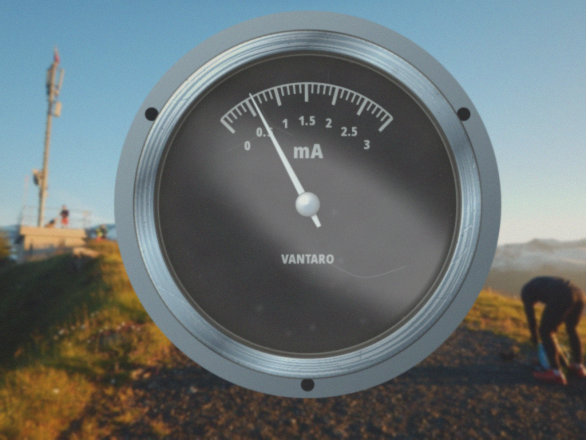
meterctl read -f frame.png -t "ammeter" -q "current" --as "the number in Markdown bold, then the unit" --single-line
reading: **0.6** mA
